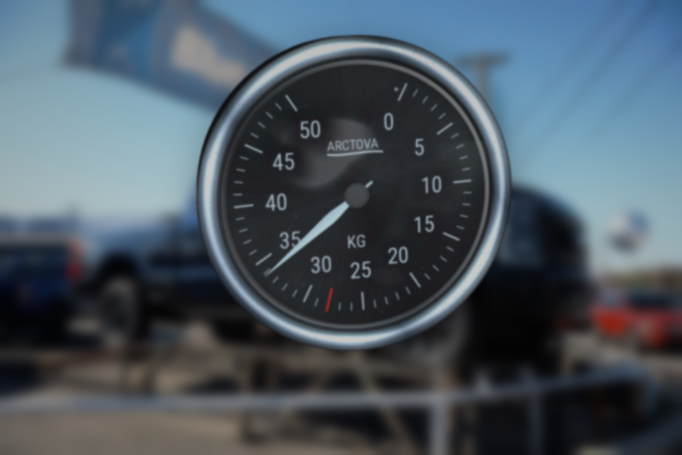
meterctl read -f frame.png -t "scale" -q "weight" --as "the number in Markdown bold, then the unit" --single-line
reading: **34** kg
